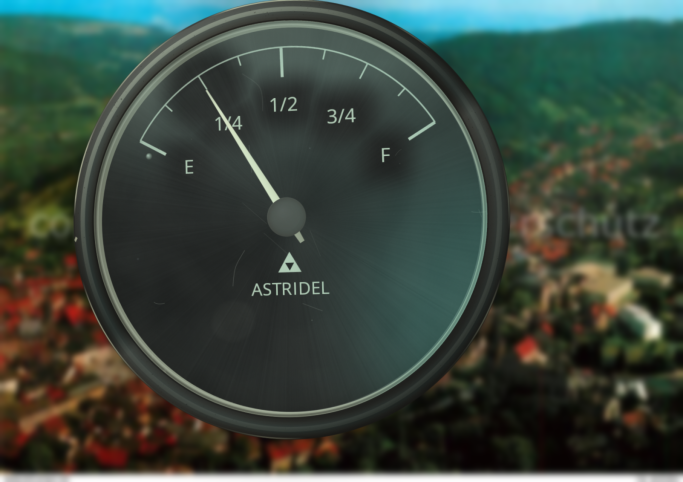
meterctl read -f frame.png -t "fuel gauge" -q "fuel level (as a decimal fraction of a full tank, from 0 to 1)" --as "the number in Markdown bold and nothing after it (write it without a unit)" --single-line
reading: **0.25**
